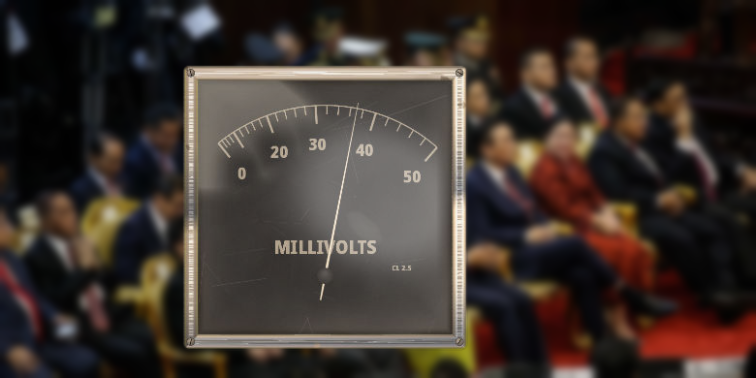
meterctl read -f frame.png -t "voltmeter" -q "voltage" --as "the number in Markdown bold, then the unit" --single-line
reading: **37** mV
